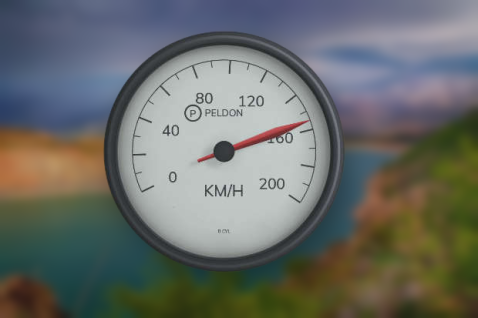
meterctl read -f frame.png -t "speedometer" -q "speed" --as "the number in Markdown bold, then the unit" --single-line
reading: **155** km/h
